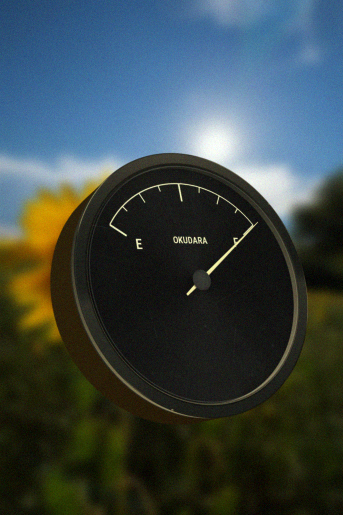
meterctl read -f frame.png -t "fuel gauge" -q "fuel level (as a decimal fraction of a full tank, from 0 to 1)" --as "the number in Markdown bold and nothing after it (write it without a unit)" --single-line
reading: **1**
